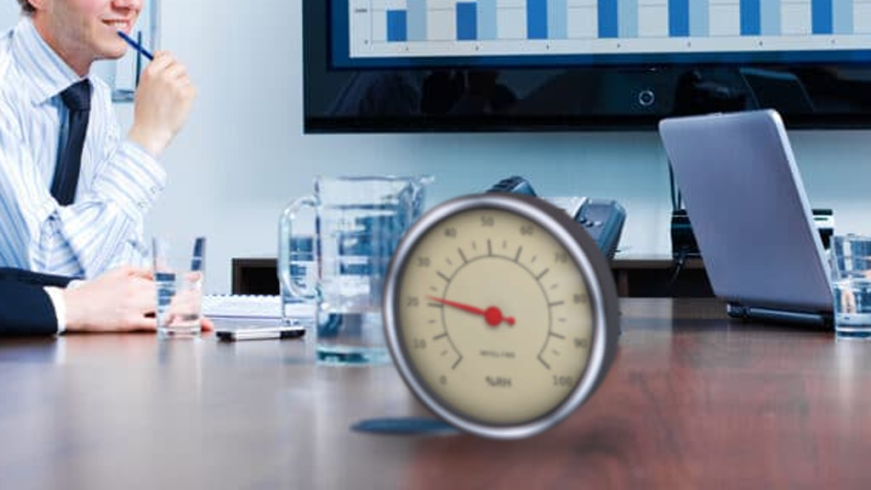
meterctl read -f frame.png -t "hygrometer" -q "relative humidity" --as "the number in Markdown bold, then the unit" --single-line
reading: **22.5** %
